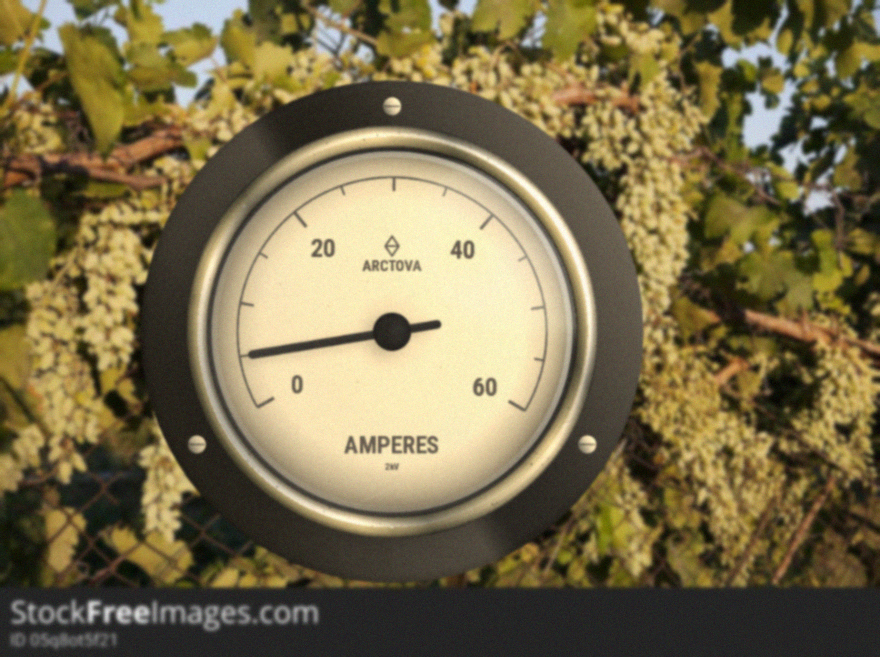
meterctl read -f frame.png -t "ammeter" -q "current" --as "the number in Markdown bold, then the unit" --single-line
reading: **5** A
